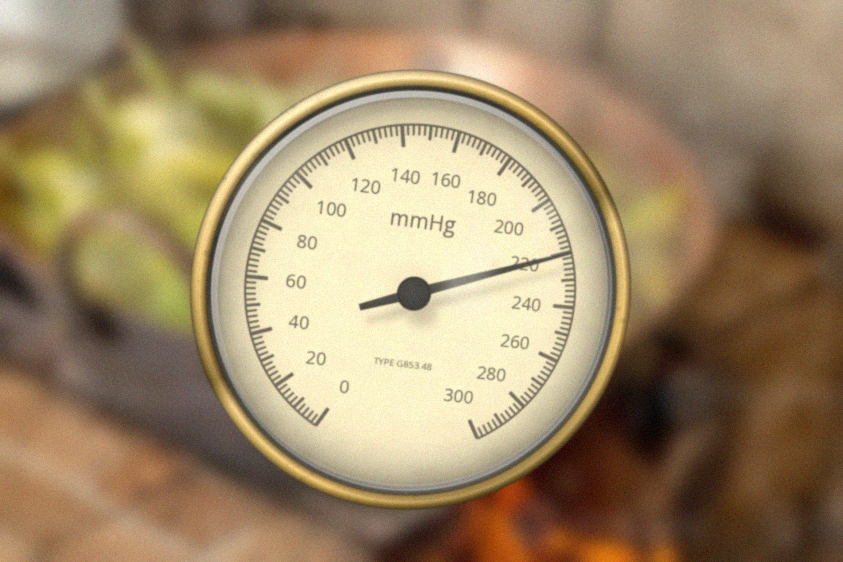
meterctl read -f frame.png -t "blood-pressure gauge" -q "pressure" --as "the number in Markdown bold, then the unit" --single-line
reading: **220** mmHg
